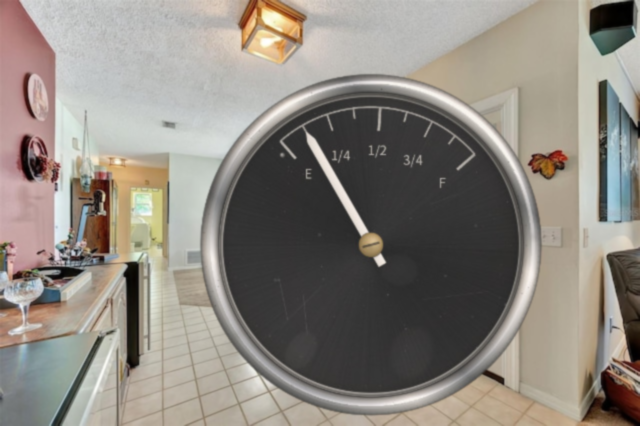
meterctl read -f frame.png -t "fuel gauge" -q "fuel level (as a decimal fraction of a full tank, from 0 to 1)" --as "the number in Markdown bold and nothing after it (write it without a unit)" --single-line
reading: **0.125**
